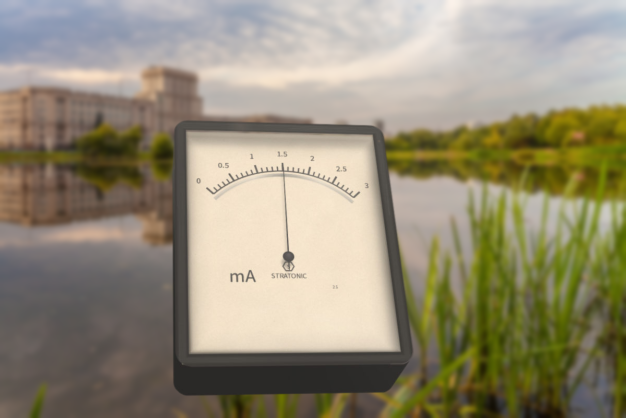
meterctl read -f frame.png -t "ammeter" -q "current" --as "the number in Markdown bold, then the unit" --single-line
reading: **1.5** mA
